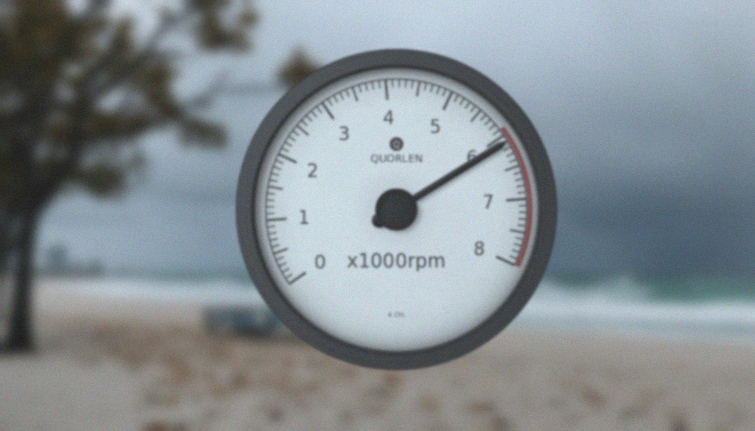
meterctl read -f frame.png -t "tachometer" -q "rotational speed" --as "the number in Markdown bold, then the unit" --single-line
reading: **6100** rpm
